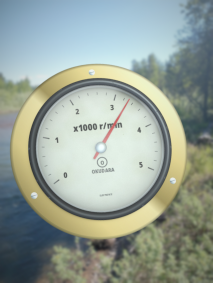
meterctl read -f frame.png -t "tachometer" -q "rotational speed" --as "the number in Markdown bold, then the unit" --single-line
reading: **3300** rpm
